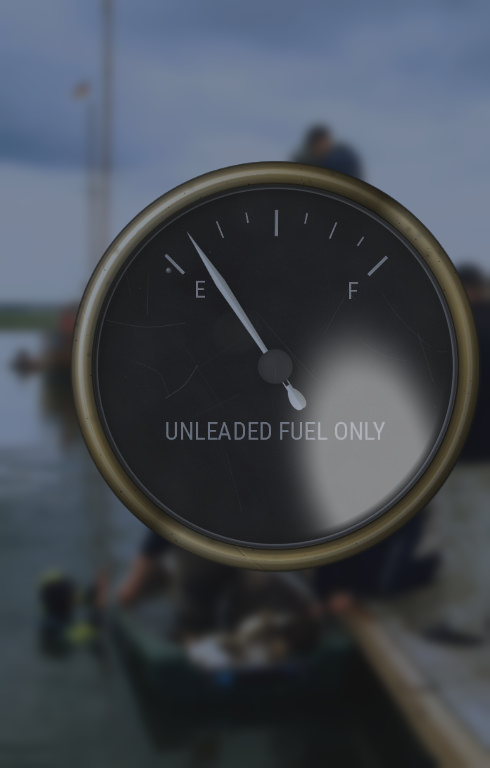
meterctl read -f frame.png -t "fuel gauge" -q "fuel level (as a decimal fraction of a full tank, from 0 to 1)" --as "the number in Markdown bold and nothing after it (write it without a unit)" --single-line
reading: **0.125**
